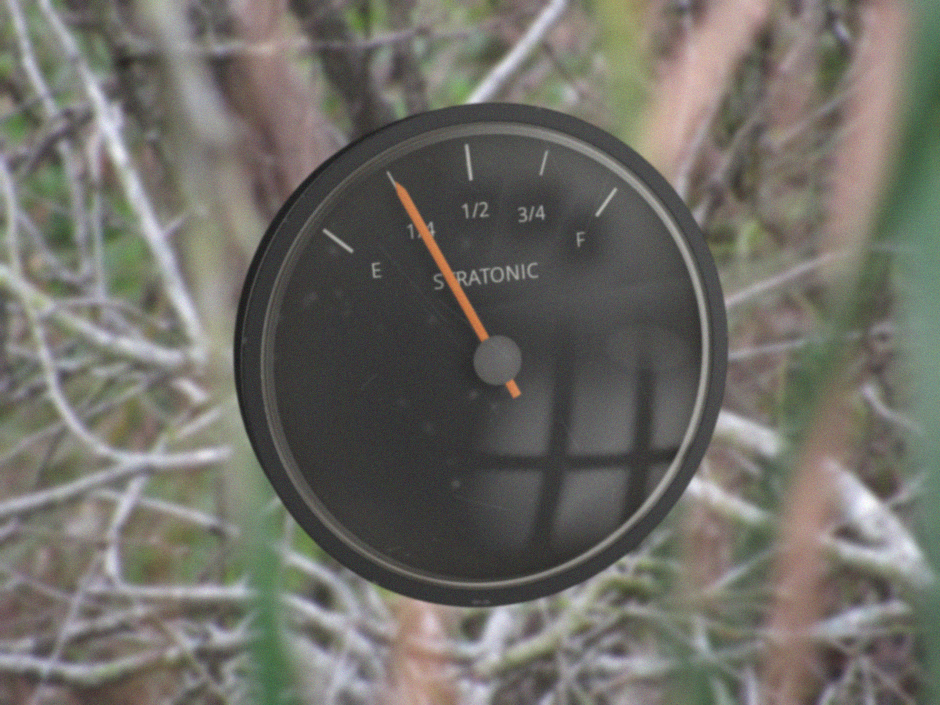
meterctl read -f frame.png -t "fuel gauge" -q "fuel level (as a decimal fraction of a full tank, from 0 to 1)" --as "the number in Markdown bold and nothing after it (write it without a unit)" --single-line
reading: **0.25**
